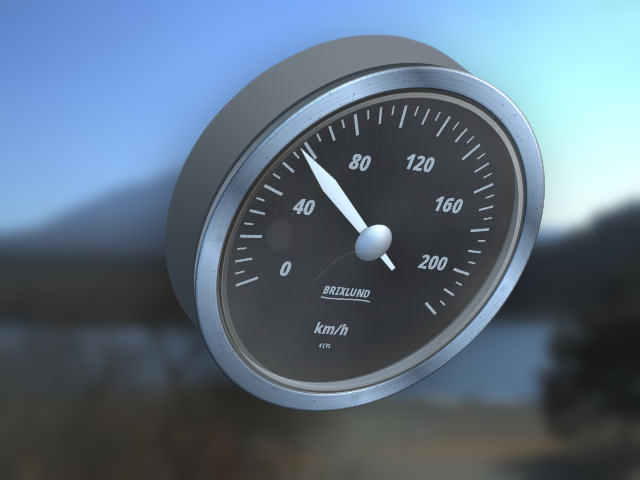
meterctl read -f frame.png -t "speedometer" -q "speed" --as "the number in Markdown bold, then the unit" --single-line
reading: **57.5** km/h
